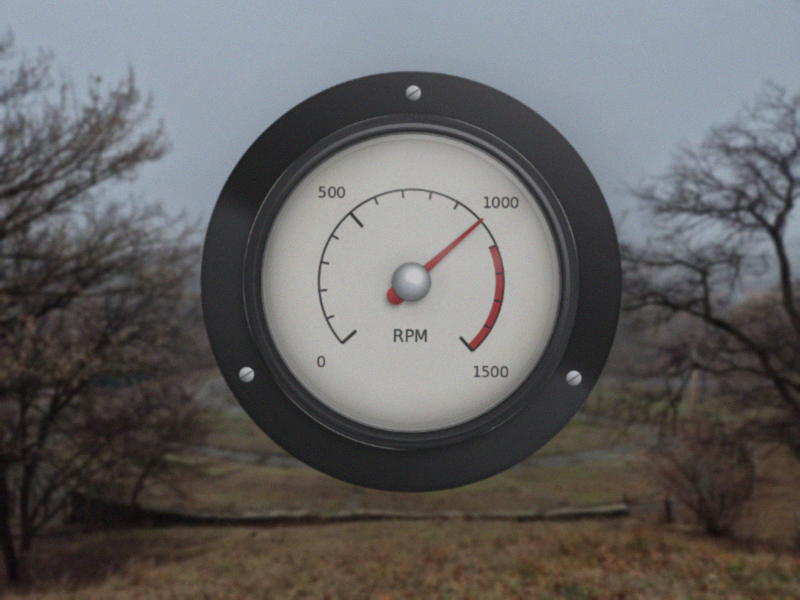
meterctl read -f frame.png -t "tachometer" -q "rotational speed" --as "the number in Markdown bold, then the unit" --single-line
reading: **1000** rpm
